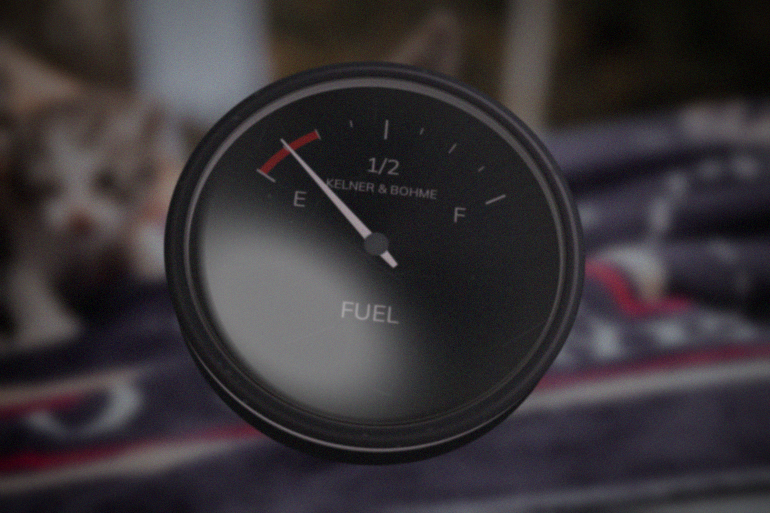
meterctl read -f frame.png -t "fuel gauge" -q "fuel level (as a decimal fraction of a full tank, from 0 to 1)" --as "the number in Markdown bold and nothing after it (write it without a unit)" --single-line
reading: **0.125**
